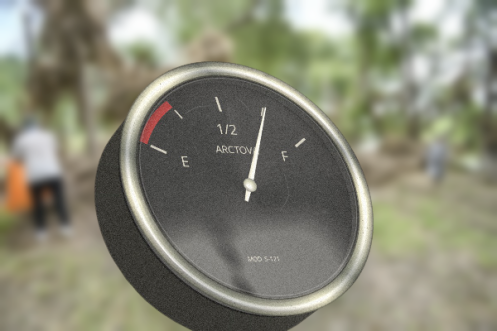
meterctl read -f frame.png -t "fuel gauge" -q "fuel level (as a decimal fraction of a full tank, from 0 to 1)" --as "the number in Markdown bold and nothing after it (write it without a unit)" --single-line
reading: **0.75**
